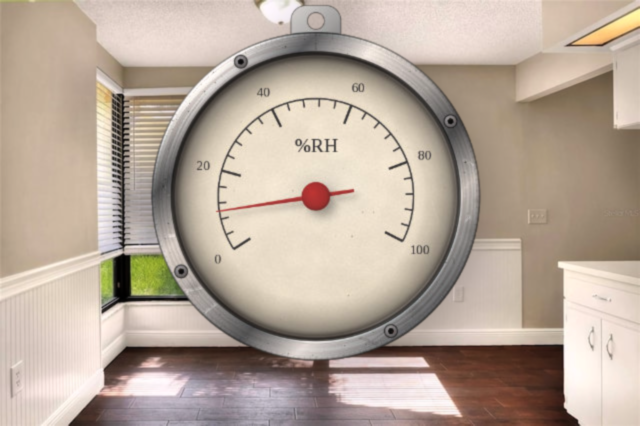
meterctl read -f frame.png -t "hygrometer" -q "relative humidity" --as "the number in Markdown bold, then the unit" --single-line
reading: **10** %
